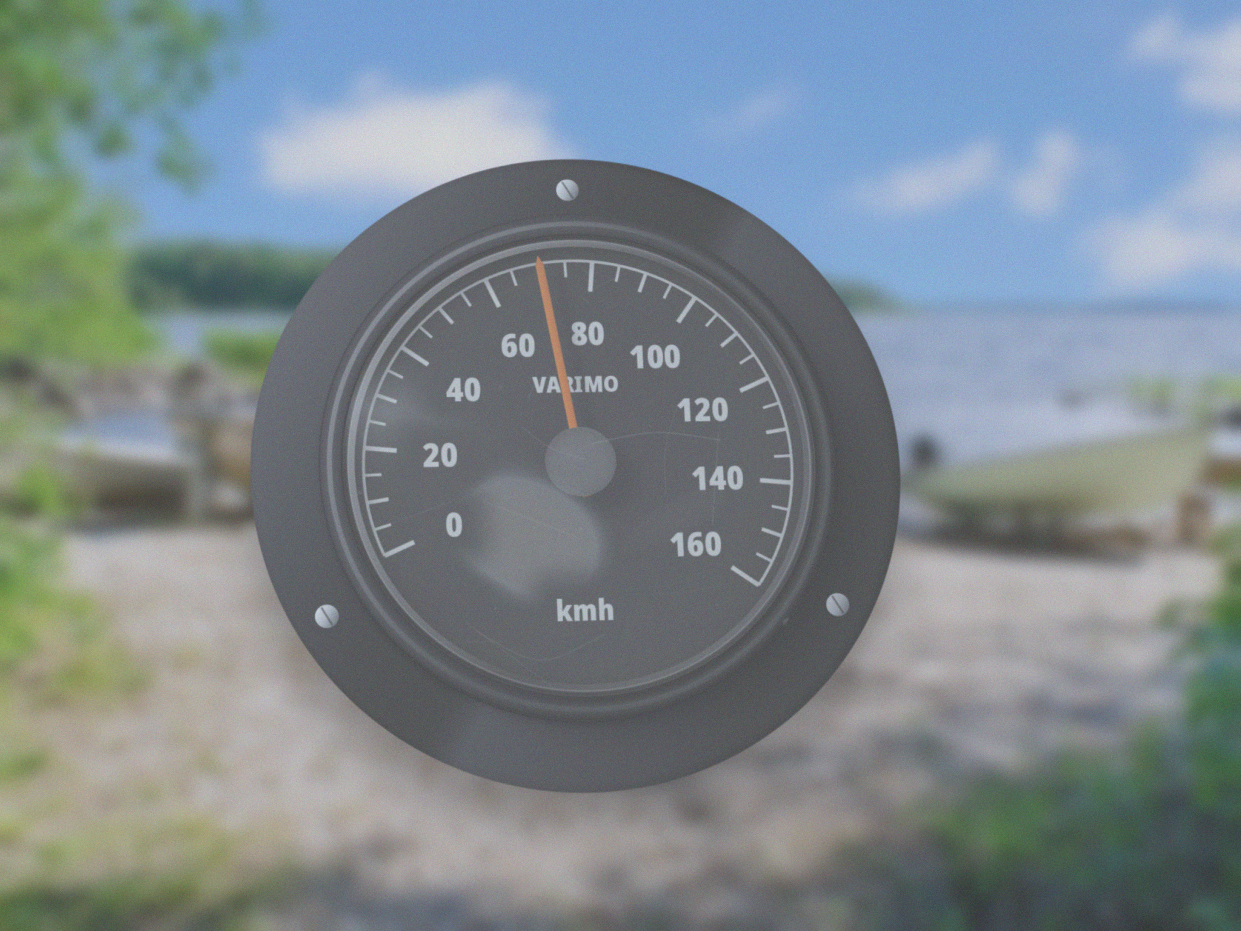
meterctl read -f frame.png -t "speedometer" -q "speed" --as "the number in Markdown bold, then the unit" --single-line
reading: **70** km/h
